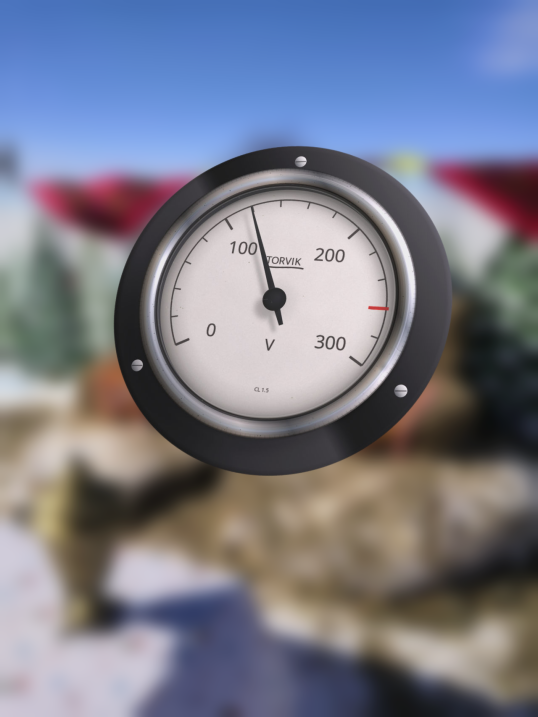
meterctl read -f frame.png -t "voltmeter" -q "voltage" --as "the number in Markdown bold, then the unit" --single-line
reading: **120** V
